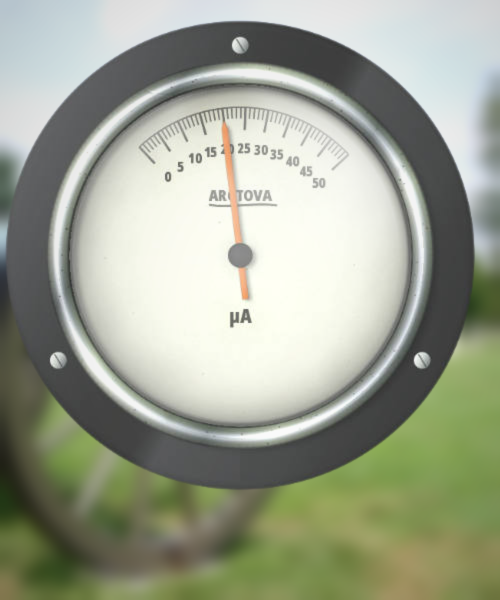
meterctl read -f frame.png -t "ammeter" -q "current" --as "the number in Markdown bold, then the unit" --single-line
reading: **20** µA
